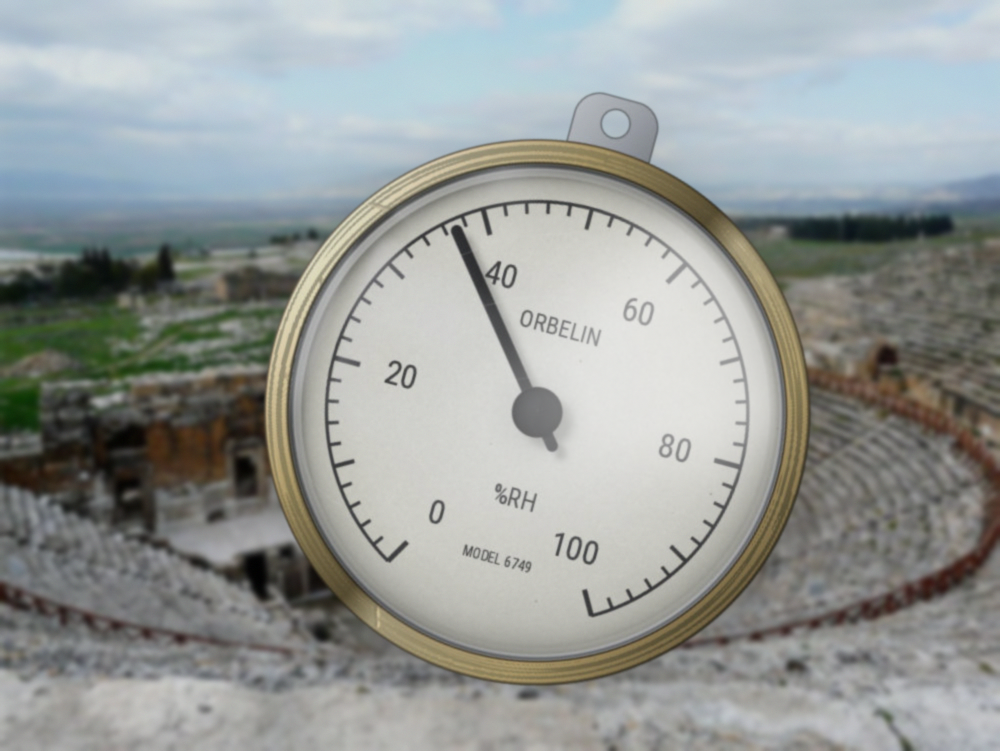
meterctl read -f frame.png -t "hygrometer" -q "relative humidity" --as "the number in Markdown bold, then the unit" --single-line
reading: **37** %
